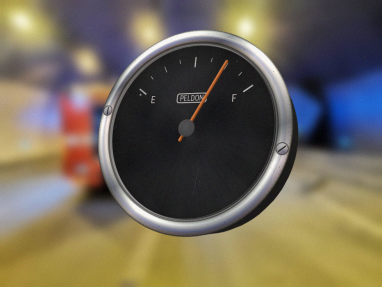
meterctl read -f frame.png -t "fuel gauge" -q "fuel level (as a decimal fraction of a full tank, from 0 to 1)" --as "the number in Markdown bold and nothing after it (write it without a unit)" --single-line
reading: **0.75**
